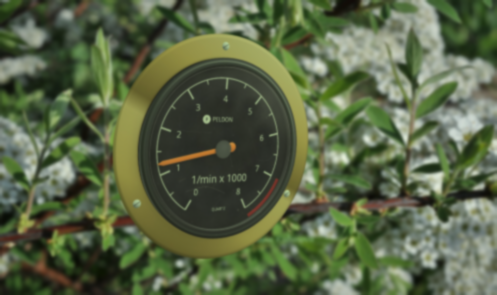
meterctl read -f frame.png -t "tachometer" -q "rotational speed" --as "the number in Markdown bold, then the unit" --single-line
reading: **1250** rpm
